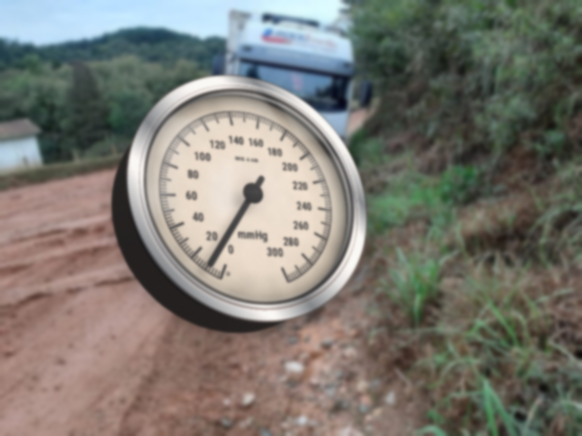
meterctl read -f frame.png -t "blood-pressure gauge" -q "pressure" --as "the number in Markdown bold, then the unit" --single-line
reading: **10** mmHg
